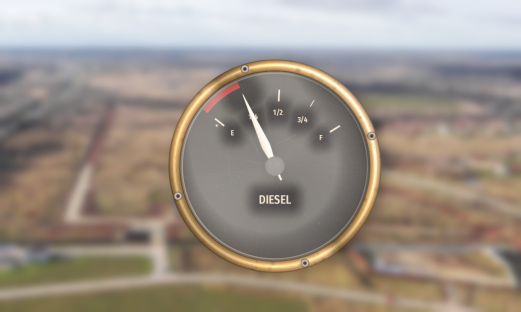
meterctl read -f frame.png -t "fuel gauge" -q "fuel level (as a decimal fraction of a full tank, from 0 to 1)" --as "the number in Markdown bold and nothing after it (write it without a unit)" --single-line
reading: **0.25**
